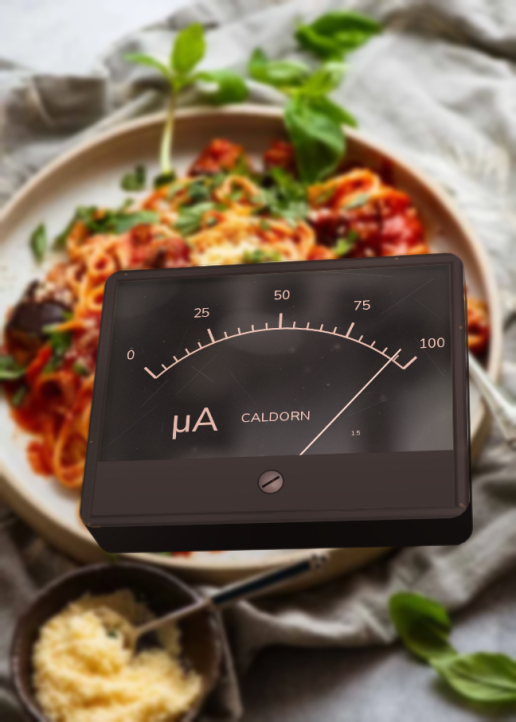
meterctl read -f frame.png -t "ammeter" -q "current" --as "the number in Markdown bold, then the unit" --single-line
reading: **95** µA
